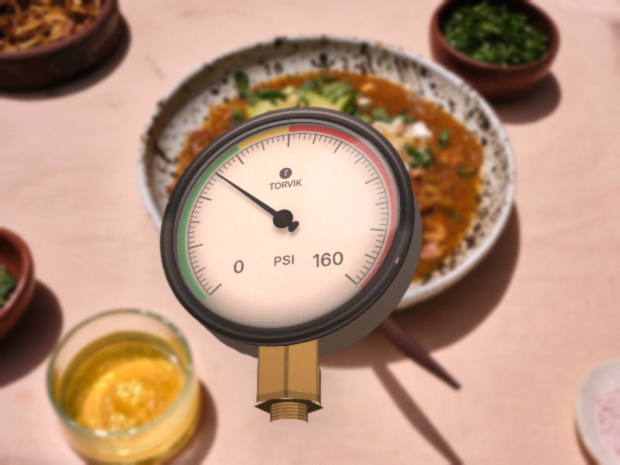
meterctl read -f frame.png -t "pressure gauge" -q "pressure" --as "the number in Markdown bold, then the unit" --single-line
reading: **50** psi
